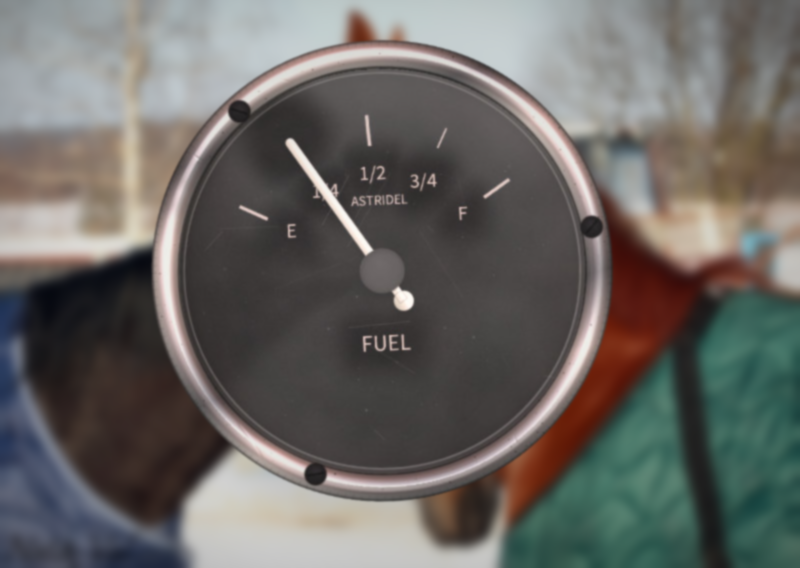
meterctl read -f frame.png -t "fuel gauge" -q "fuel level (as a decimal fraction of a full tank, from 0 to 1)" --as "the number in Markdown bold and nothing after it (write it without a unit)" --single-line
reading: **0.25**
